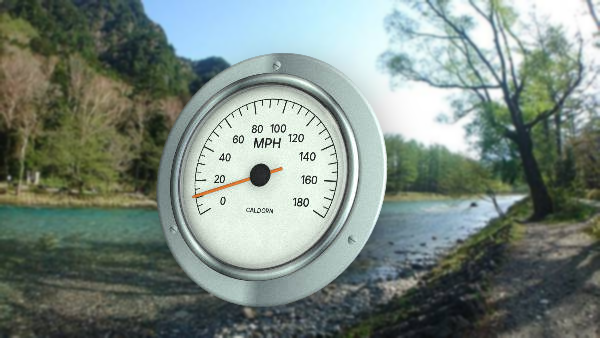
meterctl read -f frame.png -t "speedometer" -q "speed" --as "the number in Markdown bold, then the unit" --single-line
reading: **10** mph
